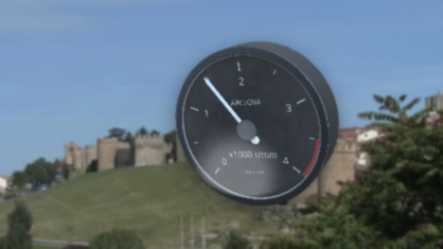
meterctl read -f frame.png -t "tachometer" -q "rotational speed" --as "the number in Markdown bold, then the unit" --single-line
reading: **1500** rpm
